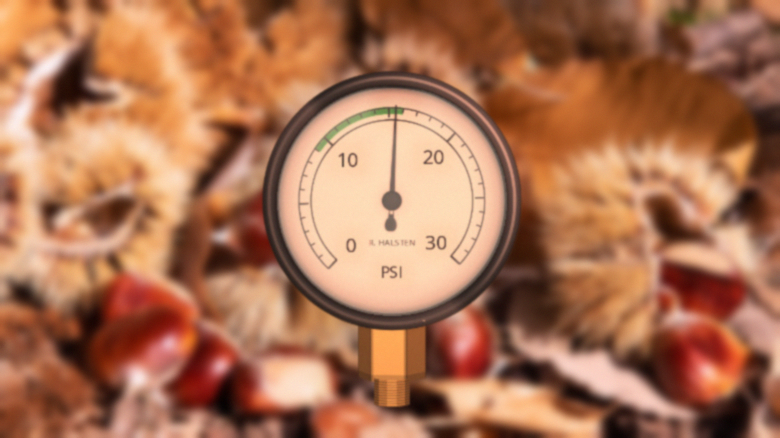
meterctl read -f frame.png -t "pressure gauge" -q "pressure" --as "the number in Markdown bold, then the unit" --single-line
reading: **15.5** psi
